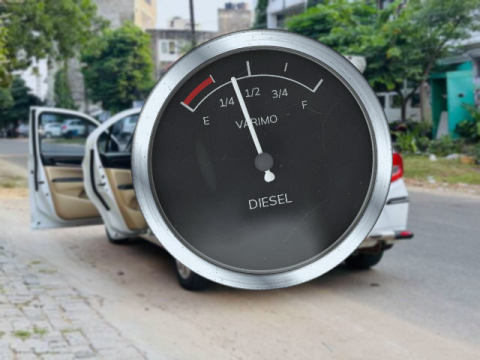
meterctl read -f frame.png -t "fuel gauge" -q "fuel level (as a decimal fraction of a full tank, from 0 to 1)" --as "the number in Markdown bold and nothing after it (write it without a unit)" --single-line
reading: **0.375**
